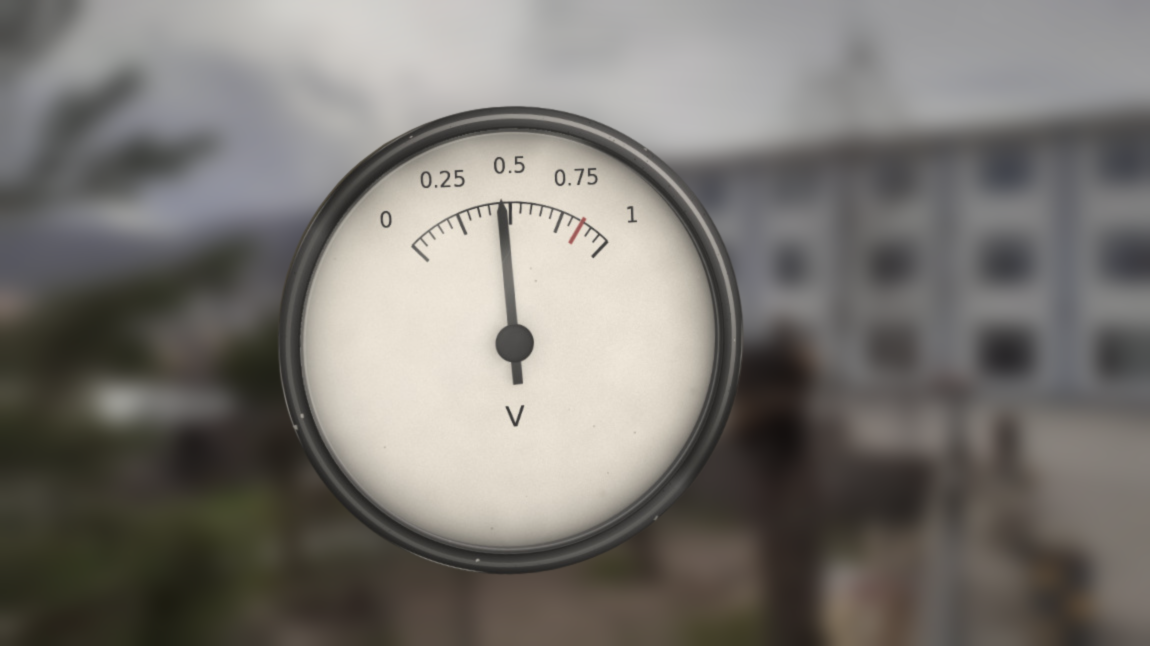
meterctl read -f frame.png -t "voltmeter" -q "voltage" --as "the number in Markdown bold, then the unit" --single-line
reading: **0.45** V
